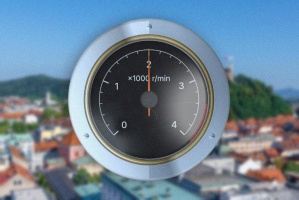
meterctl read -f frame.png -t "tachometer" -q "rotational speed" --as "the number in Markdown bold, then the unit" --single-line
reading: **2000** rpm
